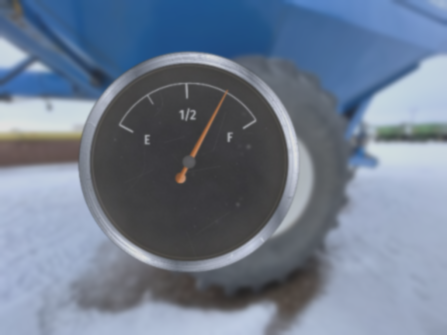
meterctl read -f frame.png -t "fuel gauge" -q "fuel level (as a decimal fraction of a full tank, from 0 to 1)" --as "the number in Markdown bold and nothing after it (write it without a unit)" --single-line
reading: **0.75**
